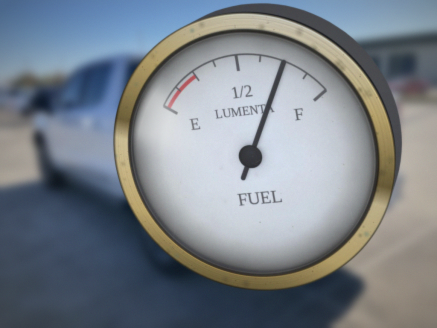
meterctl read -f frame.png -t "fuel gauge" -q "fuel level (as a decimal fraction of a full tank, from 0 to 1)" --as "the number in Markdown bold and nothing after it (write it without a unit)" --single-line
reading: **0.75**
